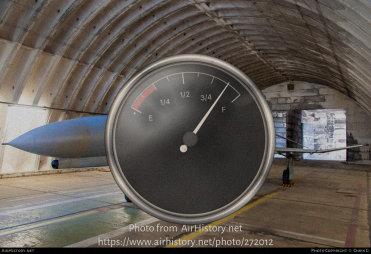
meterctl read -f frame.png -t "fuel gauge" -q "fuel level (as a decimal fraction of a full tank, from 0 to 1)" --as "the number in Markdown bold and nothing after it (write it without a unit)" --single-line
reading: **0.875**
